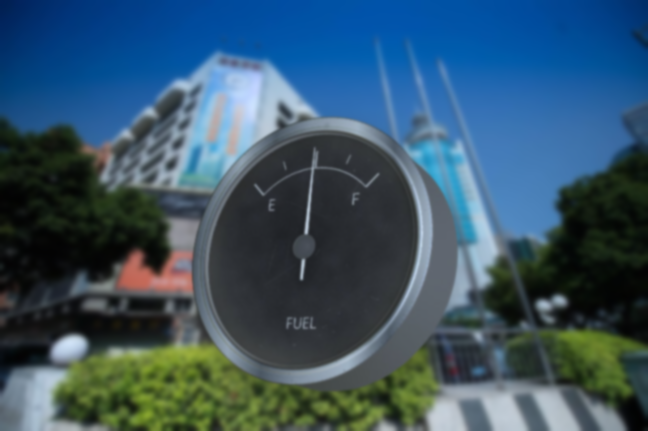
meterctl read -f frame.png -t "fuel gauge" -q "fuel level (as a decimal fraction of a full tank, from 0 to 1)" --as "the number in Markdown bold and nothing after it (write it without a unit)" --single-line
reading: **0.5**
